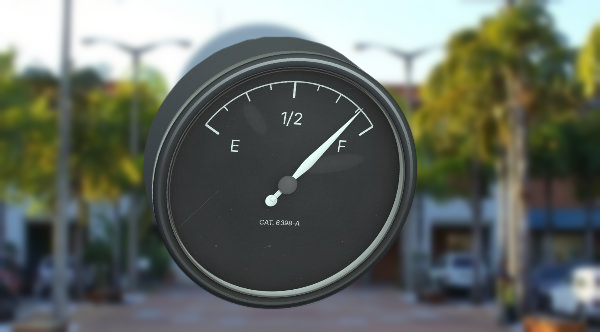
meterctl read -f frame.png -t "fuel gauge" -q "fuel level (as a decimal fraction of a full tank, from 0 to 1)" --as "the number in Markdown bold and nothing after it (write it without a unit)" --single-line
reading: **0.875**
